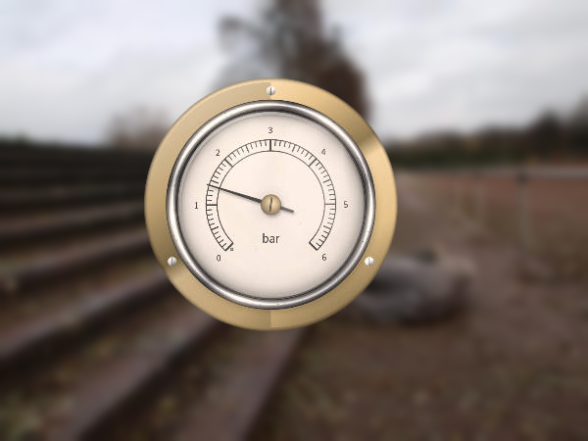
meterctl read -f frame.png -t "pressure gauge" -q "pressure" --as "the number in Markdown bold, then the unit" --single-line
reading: **1.4** bar
